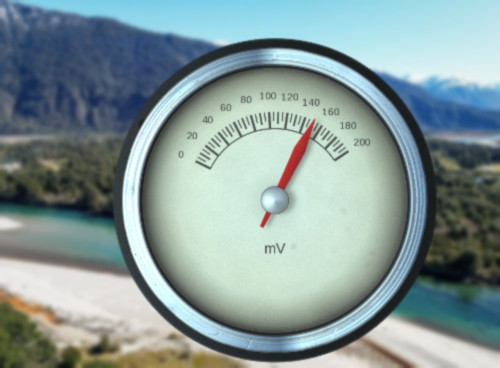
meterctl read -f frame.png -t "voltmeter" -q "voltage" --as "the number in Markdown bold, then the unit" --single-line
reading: **150** mV
